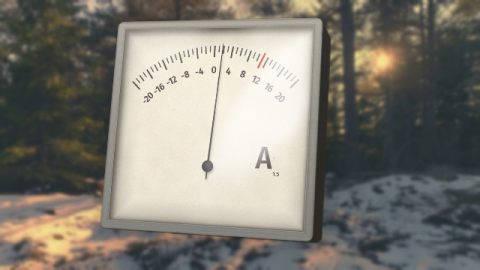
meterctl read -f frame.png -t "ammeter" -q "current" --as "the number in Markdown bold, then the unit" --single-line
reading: **2** A
